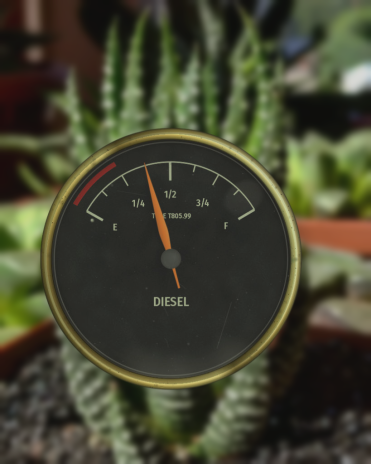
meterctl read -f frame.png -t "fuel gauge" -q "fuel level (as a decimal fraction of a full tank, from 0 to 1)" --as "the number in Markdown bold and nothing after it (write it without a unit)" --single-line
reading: **0.375**
